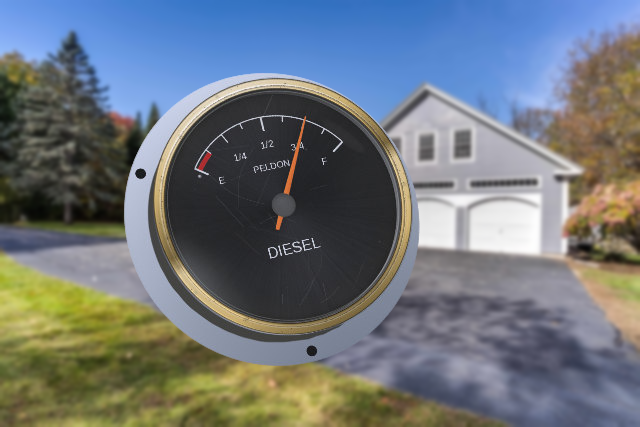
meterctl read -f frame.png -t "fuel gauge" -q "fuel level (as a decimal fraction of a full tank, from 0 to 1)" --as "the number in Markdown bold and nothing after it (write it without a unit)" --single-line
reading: **0.75**
